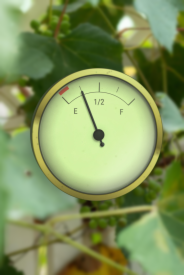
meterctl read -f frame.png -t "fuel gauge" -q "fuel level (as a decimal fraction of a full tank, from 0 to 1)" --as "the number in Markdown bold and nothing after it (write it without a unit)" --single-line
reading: **0.25**
